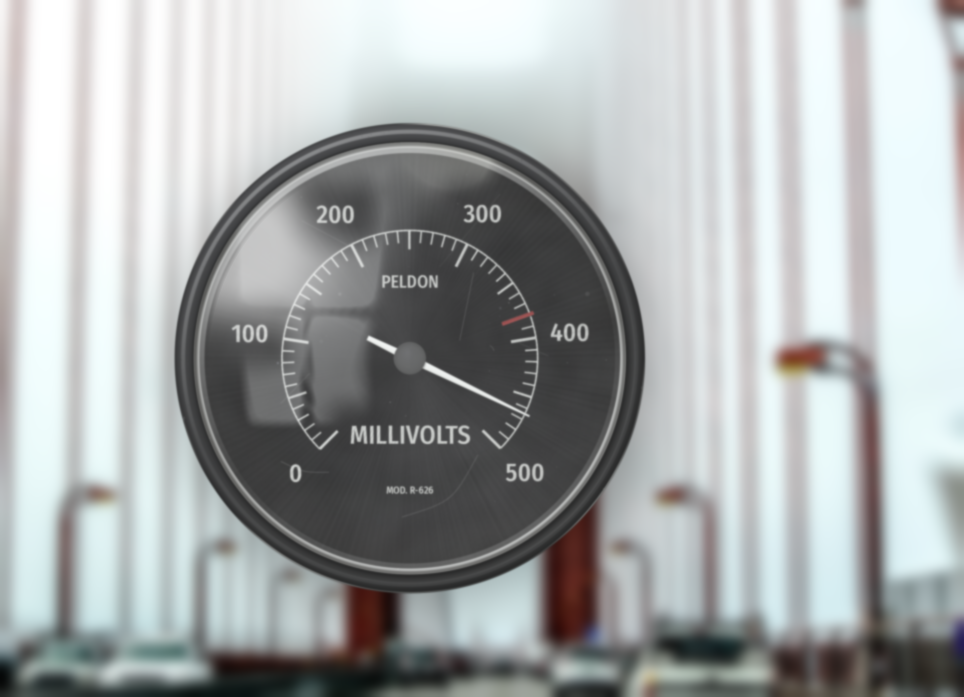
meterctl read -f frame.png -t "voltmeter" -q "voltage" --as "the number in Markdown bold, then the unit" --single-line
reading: **465** mV
